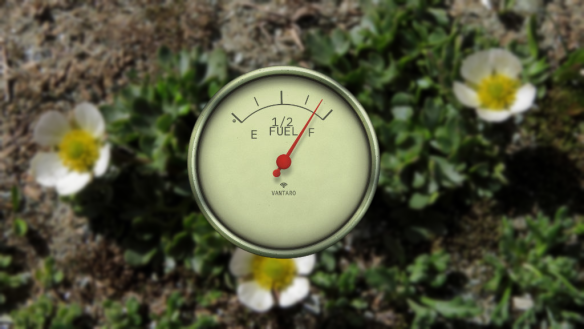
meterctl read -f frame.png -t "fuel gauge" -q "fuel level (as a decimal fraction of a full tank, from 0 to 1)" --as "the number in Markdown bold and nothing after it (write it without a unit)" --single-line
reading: **0.875**
